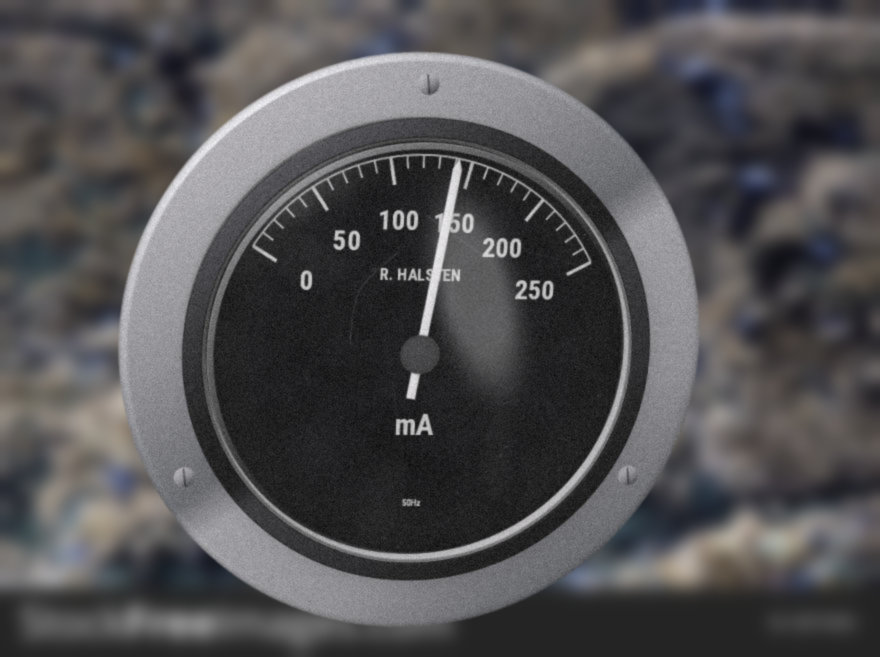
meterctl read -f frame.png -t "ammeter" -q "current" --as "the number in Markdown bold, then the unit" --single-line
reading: **140** mA
